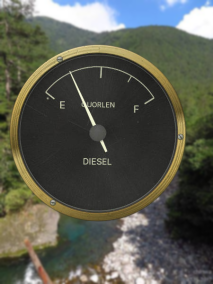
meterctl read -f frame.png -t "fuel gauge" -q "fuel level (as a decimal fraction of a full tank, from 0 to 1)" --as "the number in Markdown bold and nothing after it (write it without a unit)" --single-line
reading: **0.25**
